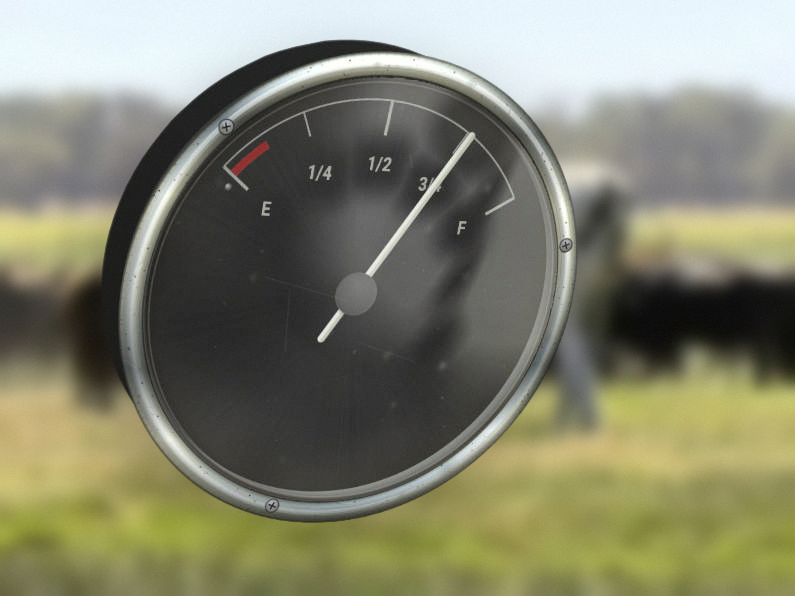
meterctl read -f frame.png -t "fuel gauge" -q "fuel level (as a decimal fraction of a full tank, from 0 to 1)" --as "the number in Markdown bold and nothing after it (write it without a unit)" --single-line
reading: **0.75**
